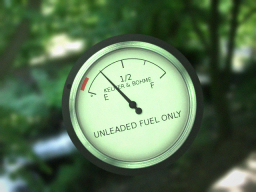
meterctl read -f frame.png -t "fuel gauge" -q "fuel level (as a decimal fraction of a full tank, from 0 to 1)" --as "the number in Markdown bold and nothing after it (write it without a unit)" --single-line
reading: **0.25**
